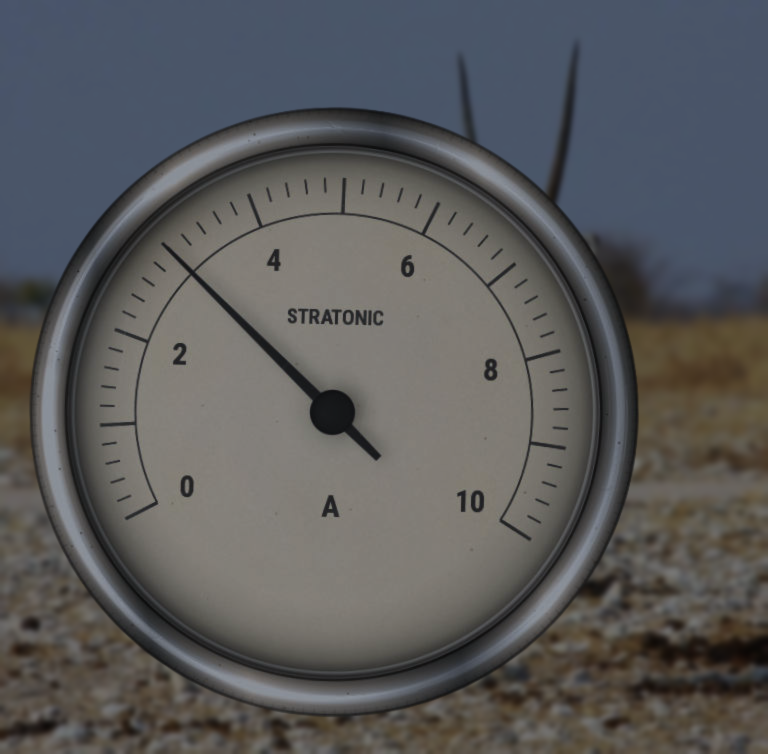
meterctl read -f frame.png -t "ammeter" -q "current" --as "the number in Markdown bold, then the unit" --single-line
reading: **3** A
